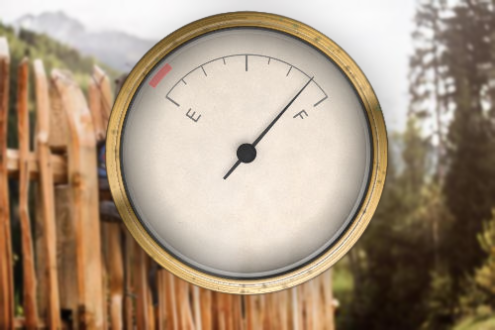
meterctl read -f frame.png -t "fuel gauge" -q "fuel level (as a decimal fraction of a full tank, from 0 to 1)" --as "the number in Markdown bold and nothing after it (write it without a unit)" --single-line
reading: **0.875**
